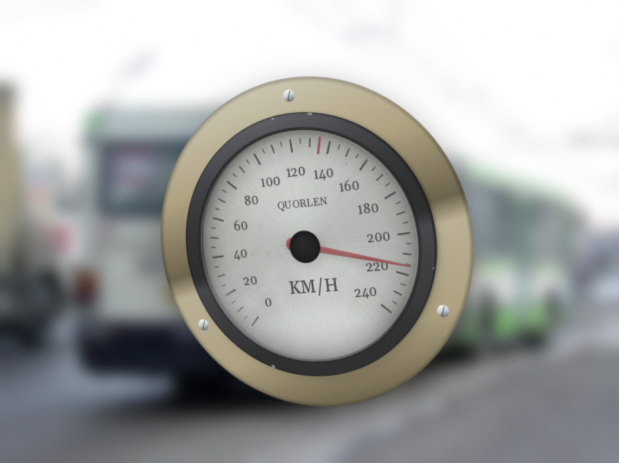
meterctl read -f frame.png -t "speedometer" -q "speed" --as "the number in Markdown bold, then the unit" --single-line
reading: **215** km/h
